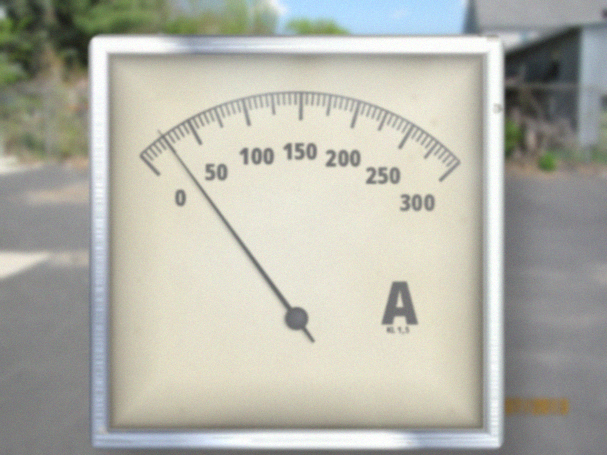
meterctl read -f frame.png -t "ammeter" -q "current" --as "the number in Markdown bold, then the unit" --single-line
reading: **25** A
